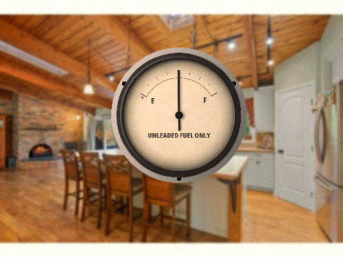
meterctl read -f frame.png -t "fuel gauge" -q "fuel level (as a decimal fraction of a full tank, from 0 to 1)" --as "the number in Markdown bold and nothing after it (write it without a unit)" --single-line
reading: **0.5**
